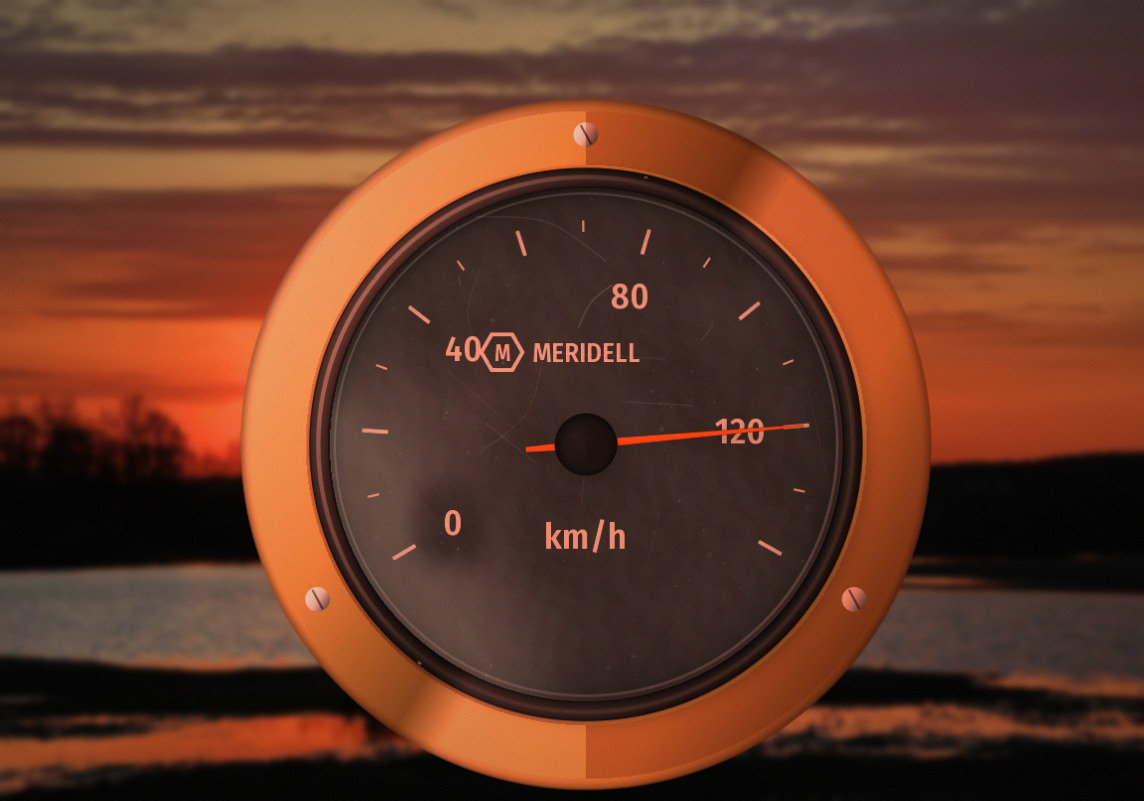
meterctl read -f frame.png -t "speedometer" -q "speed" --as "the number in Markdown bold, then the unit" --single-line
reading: **120** km/h
